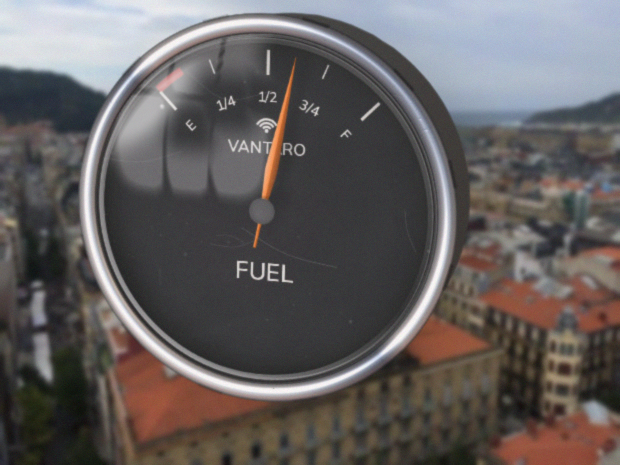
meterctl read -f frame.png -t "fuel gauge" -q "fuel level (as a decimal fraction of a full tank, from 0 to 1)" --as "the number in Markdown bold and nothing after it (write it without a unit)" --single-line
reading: **0.625**
